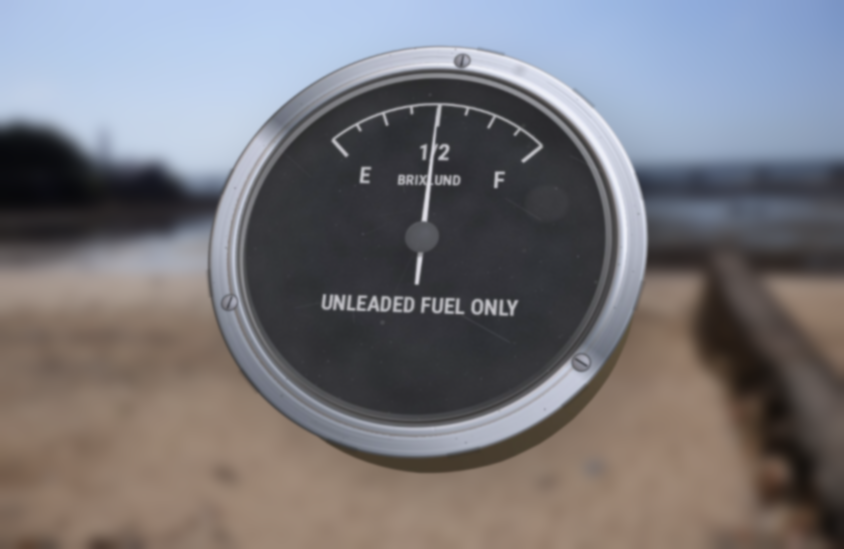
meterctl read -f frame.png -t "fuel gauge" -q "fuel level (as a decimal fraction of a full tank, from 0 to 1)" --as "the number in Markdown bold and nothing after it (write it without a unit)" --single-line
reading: **0.5**
